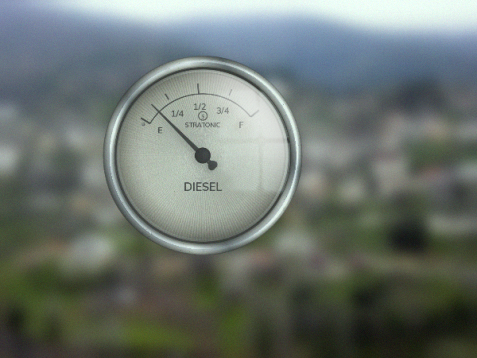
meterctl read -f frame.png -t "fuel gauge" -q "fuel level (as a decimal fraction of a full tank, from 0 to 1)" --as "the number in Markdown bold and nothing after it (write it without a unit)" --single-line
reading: **0.125**
